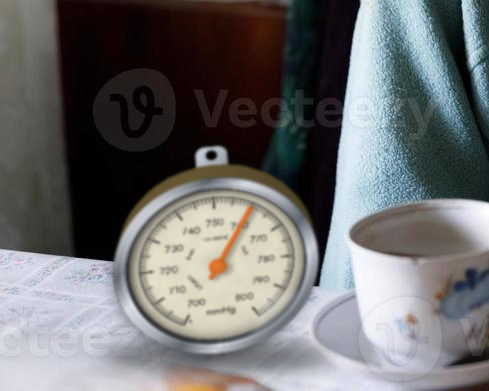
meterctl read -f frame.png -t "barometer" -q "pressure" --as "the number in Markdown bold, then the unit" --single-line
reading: **760** mmHg
